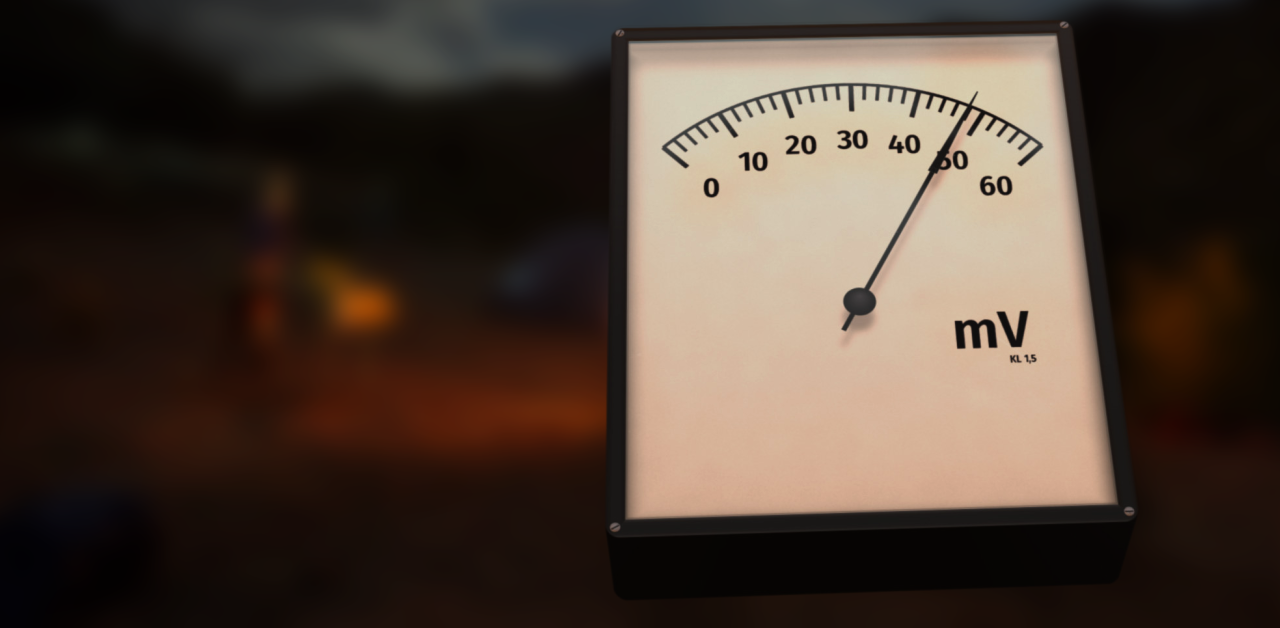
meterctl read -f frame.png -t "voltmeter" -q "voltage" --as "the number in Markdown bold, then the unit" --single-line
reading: **48** mV
